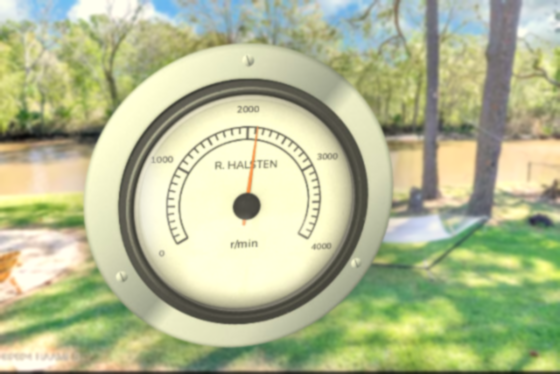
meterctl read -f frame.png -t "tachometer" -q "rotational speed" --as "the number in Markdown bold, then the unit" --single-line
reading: **2100** rpm
